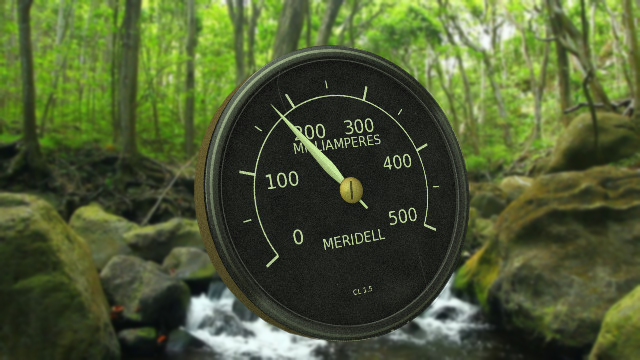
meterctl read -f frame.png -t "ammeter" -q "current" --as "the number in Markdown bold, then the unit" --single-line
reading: **175** mA
